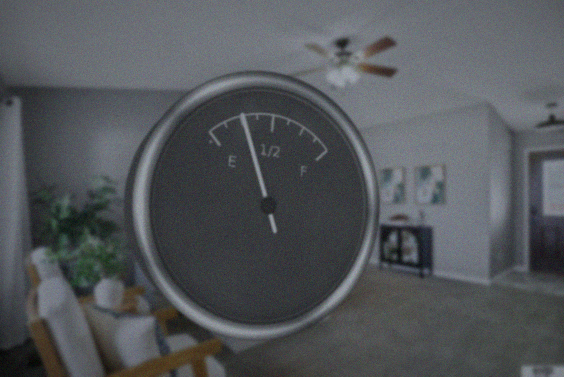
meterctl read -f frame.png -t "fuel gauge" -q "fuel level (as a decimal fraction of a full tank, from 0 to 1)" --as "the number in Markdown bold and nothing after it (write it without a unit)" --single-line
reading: **0.25**
